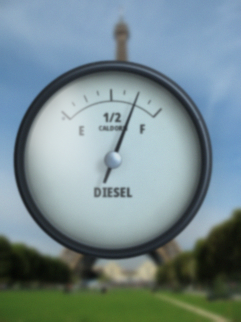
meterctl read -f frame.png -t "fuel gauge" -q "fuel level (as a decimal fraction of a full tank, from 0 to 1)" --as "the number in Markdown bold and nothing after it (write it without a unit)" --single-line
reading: **0.75**
